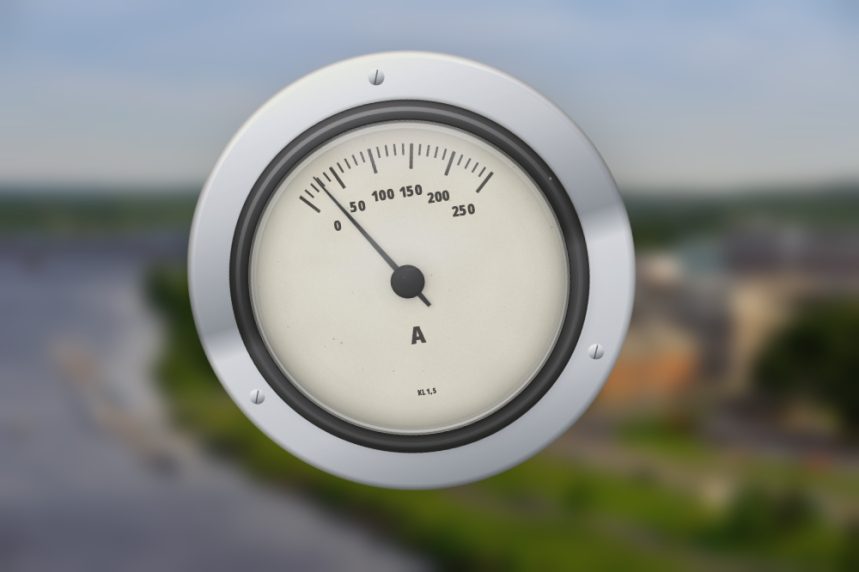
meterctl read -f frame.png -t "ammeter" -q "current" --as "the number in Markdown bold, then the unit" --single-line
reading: **30** A
